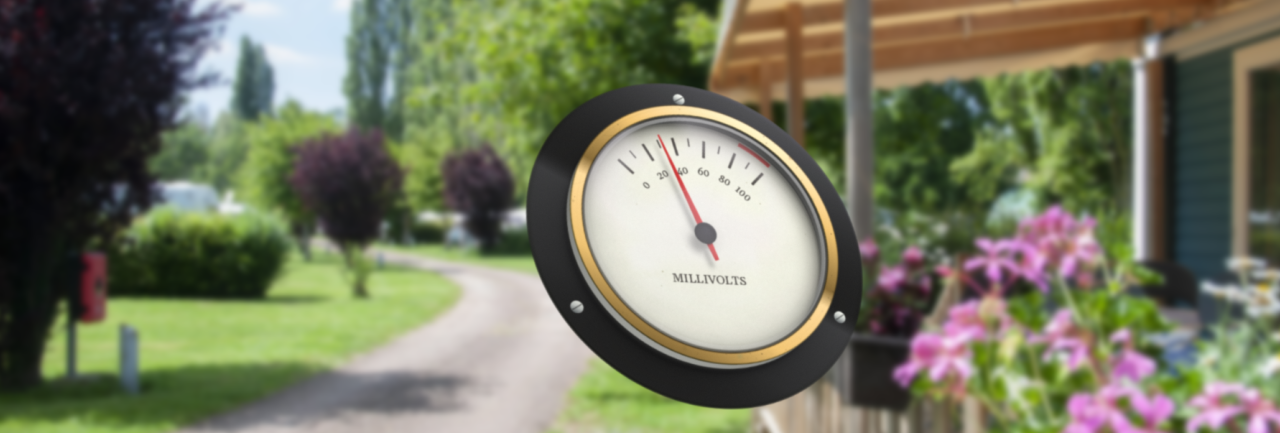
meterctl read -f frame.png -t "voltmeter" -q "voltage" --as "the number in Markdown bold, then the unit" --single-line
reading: **30** mV
